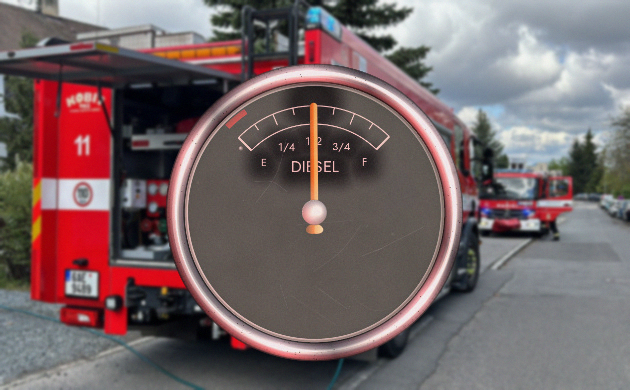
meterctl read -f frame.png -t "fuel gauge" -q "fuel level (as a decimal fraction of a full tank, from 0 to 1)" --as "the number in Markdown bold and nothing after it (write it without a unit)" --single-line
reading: **0.5**
